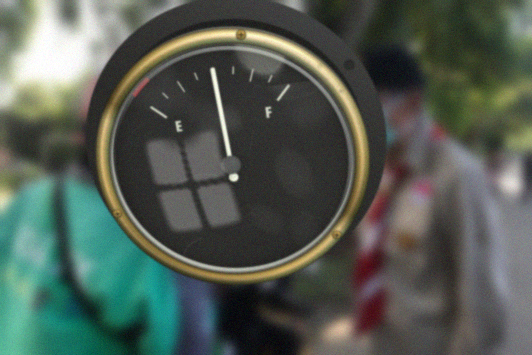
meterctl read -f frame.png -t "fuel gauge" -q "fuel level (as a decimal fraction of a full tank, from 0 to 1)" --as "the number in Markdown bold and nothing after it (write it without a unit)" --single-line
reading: **0.5**
